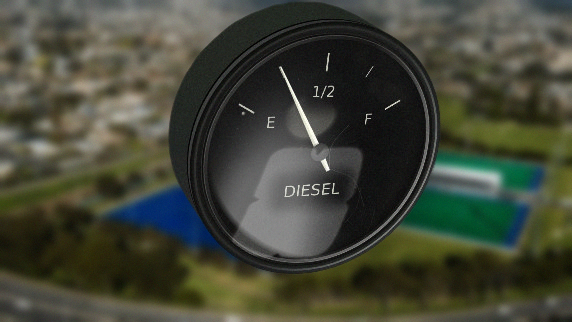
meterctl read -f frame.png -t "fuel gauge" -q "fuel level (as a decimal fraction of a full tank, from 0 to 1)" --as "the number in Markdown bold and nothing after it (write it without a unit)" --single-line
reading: **0.25**
